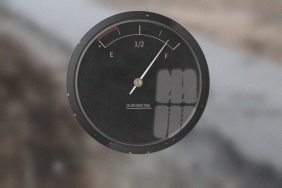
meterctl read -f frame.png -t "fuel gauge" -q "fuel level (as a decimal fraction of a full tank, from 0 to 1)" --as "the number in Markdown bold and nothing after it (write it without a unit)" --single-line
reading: **0.875**
